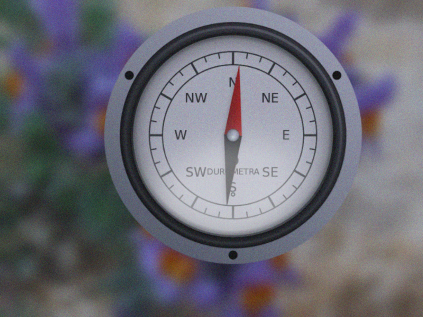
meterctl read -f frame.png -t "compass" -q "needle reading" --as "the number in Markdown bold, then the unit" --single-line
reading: **5** °
